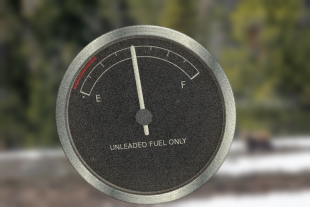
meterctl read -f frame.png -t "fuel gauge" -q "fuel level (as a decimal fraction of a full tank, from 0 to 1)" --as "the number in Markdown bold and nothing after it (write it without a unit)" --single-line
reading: **0.5**
